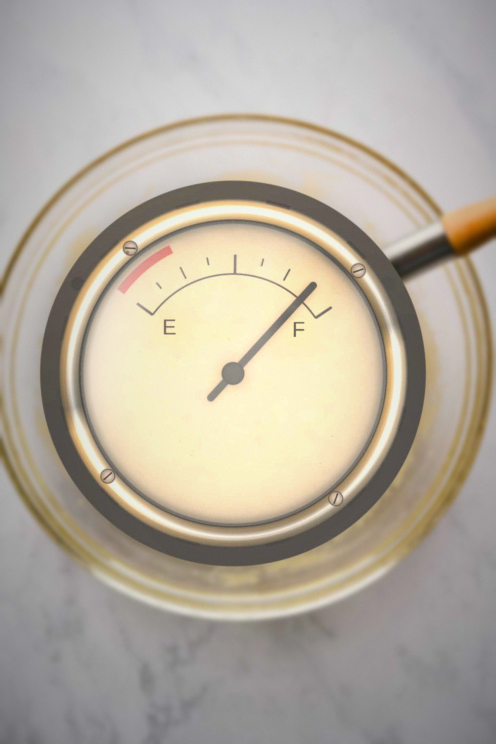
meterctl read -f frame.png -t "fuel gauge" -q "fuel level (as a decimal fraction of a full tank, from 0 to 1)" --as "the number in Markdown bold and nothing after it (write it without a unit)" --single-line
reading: **0.875**
